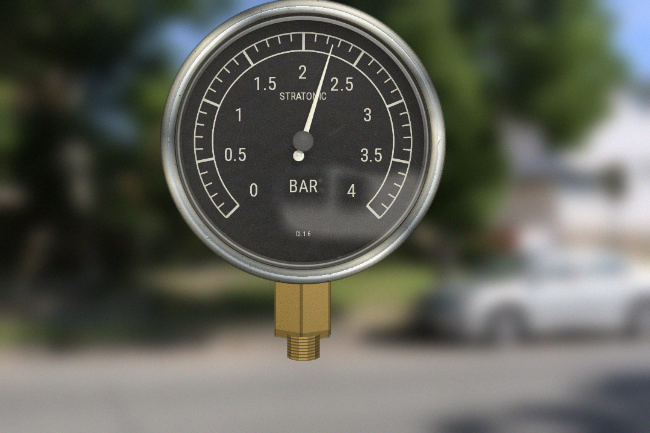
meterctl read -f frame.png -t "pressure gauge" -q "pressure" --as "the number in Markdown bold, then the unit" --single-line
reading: **2.25** bar
